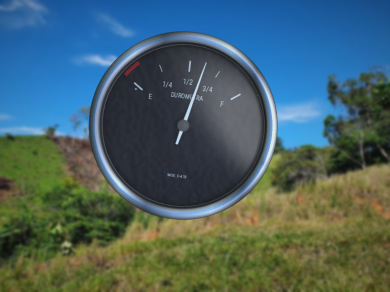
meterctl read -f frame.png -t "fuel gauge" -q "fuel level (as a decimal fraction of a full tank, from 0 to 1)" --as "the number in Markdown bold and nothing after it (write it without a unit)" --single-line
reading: **0.625**
